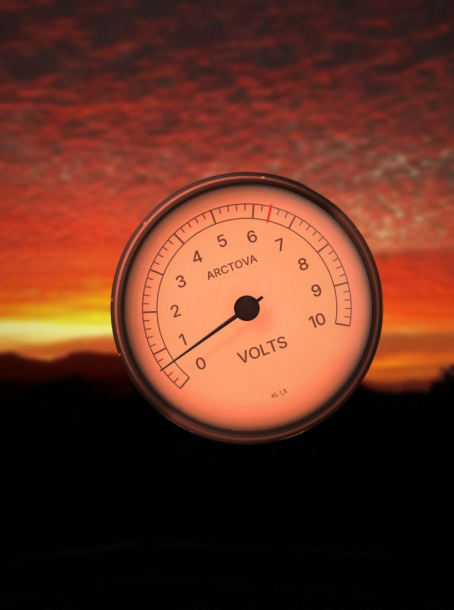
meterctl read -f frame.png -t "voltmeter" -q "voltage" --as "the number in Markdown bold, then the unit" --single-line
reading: **0.6** V
